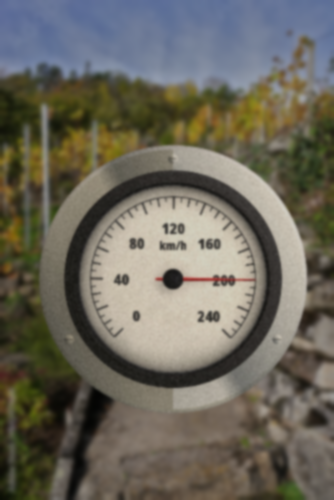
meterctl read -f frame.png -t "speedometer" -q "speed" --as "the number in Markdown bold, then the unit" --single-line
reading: **200** km/h
